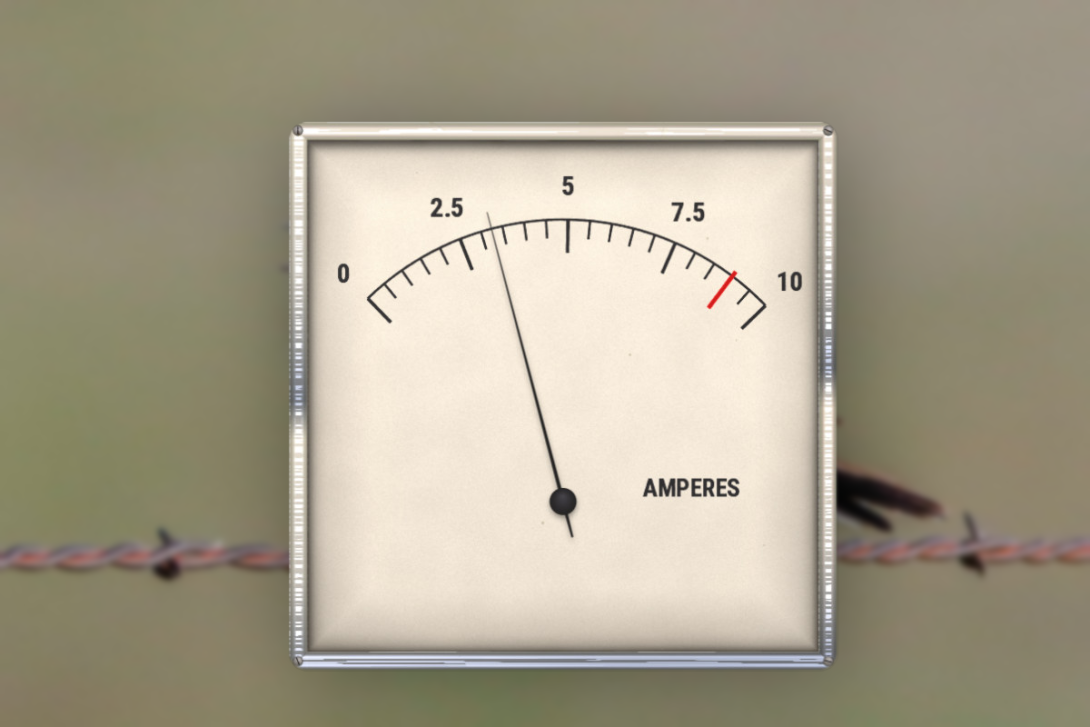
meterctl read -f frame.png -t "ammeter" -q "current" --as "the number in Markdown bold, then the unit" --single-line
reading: **3.25** A
